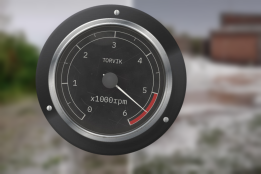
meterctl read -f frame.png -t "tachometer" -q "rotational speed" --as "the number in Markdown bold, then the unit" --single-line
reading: **5500** rpm
